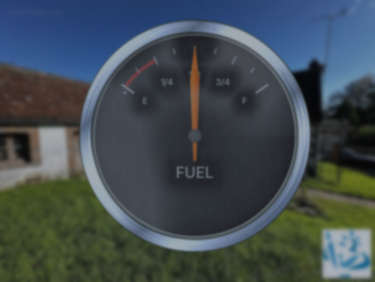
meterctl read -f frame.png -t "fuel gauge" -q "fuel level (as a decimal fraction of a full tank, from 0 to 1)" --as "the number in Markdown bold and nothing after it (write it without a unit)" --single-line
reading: **0.5**
